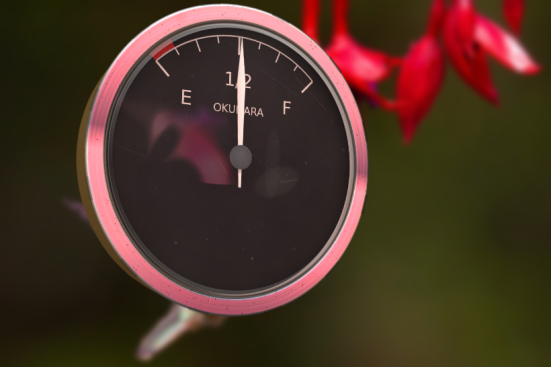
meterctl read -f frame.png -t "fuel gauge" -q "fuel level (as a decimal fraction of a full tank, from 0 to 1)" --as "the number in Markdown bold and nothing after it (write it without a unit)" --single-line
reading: **0.5**
